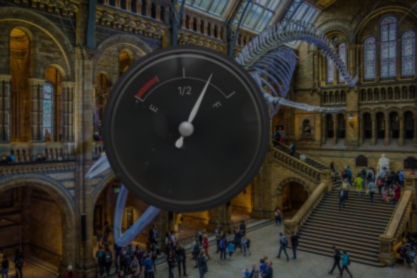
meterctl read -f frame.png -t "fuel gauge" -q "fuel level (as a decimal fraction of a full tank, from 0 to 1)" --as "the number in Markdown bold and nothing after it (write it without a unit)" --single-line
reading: **0.75**
